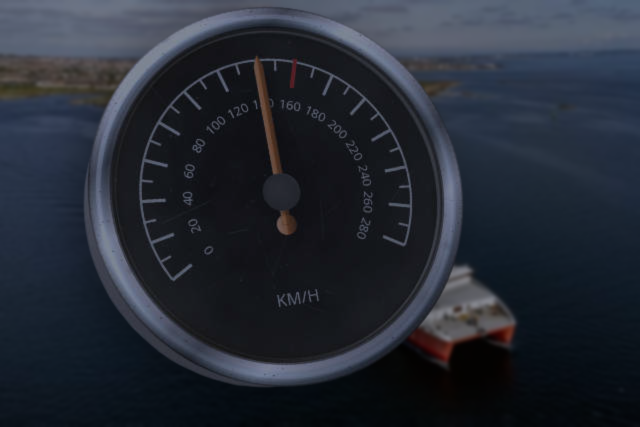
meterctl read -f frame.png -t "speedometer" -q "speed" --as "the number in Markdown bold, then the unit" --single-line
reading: **140** km/h
